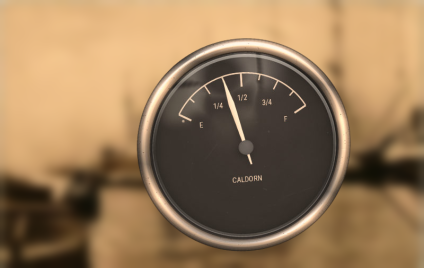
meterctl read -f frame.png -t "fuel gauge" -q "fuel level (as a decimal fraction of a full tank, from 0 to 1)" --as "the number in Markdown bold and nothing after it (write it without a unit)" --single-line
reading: **0.375**
